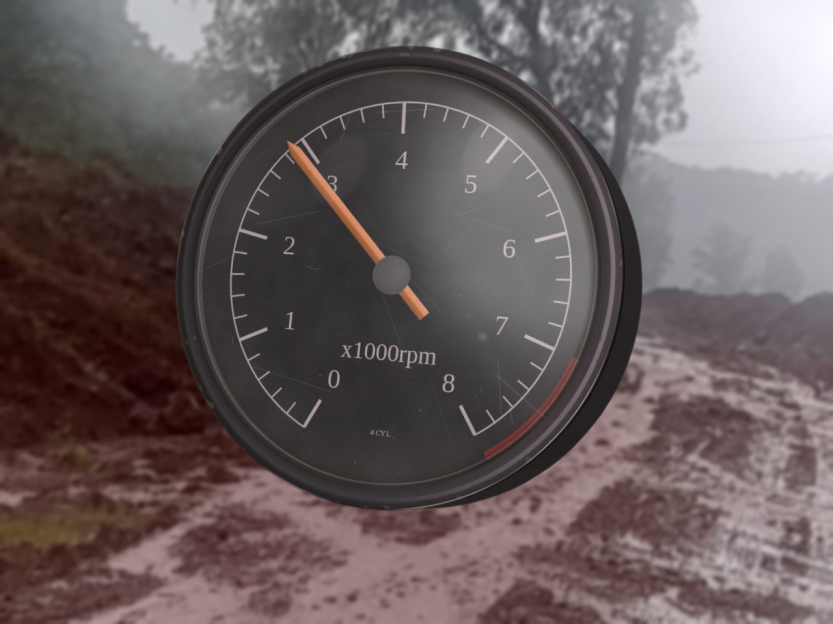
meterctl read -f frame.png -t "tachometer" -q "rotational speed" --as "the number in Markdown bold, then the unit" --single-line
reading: **2900** rpm
